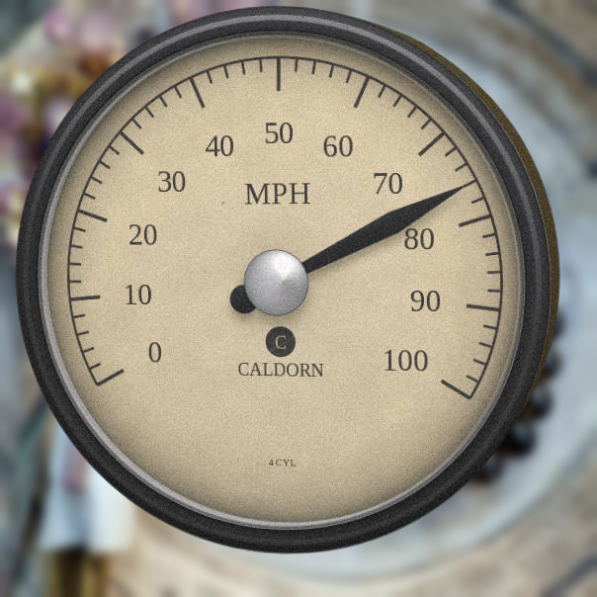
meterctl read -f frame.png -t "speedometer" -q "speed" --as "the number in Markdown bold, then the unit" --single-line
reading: **76** mph
